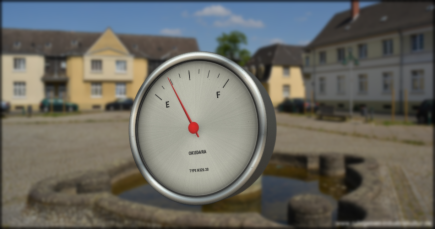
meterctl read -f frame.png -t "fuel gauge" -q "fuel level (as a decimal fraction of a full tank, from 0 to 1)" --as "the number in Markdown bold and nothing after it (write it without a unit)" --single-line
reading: **0.25**
